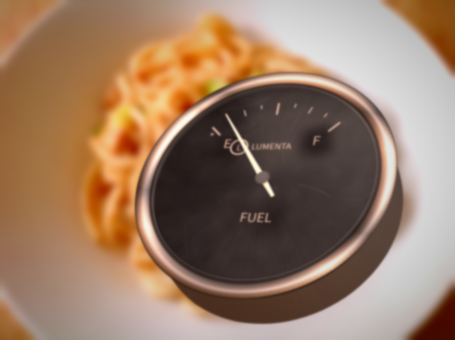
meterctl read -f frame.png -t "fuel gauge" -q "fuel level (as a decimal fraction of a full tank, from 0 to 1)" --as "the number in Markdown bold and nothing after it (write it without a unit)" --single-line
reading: **0.125**
